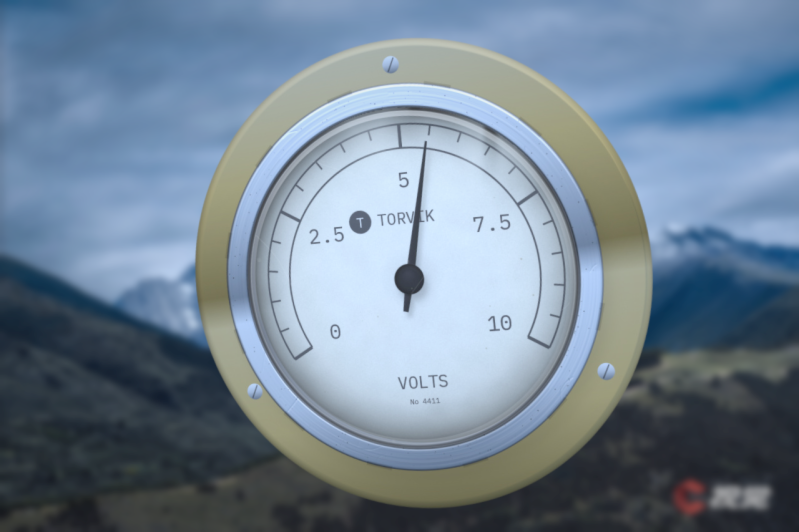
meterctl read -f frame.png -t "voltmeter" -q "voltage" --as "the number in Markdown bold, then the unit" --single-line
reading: **5.5** V
